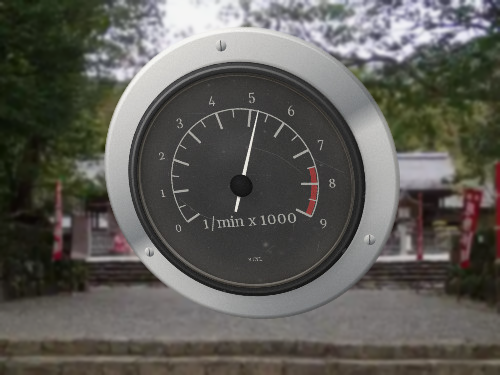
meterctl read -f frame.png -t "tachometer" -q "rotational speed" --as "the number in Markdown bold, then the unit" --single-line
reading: **5250** rpm
